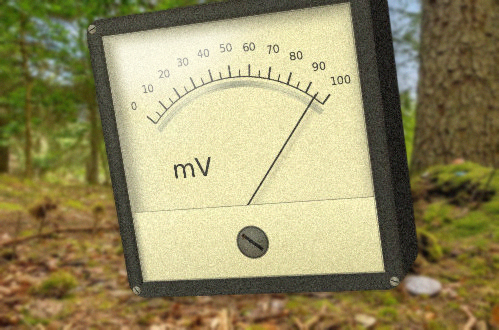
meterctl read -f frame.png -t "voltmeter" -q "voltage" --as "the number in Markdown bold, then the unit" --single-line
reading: **95** mV
